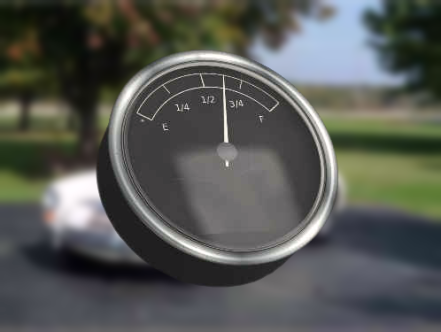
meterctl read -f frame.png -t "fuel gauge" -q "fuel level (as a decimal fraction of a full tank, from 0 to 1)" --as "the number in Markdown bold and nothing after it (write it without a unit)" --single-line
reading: **0.625**
